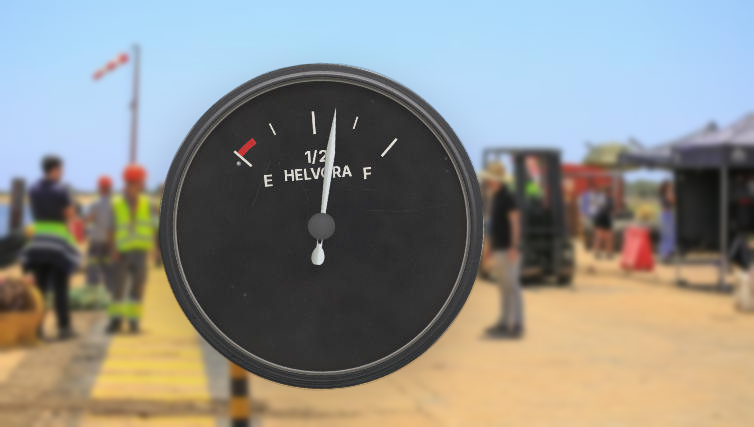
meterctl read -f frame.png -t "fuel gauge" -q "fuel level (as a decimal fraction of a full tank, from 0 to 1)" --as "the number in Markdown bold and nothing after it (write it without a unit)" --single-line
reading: **0.625**
